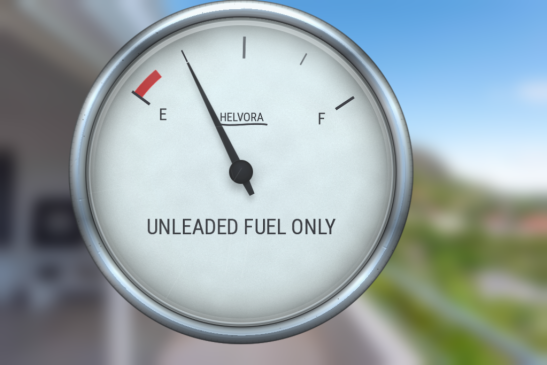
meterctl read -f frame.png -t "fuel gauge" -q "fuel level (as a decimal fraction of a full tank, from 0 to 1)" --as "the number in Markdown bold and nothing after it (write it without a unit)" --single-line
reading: **0.25**
